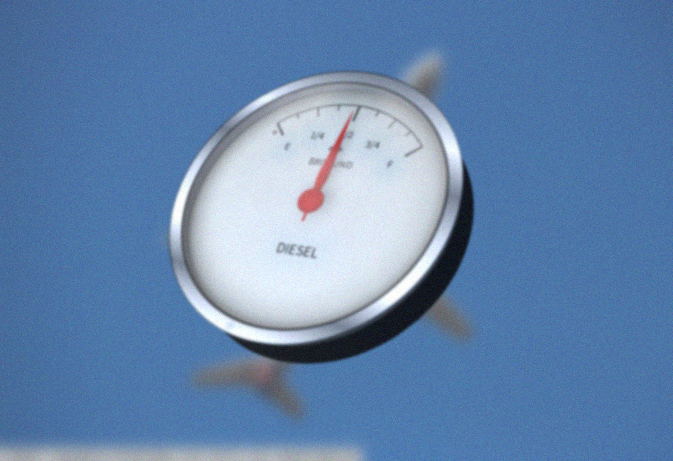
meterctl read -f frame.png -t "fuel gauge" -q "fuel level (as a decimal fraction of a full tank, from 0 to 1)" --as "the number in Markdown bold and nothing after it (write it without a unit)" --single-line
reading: **0.5**
